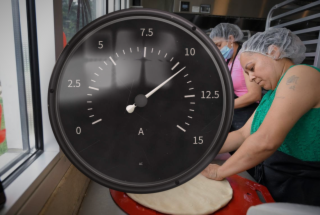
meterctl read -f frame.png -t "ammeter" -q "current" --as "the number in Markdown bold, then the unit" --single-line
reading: **10.5** A
